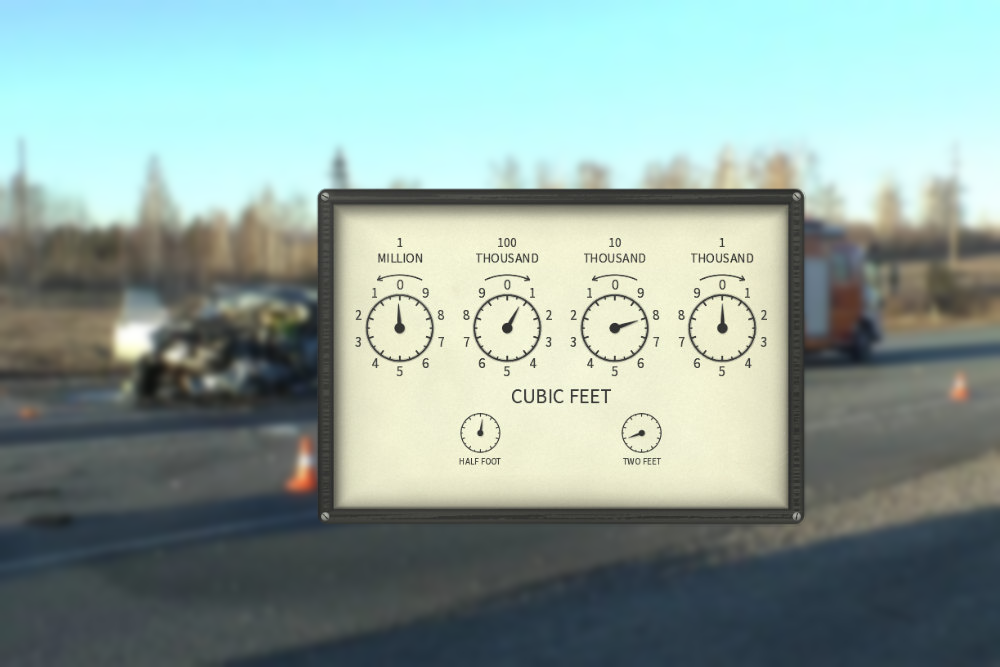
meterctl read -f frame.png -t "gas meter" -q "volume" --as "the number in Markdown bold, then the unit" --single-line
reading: **8000** ft³
